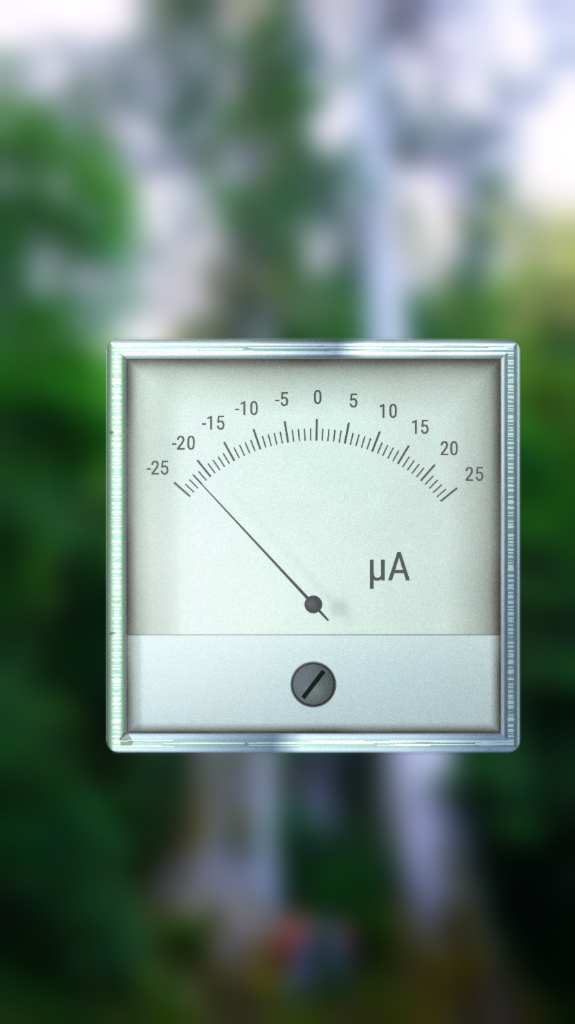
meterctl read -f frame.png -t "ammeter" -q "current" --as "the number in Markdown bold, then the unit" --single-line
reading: **-22** µA
